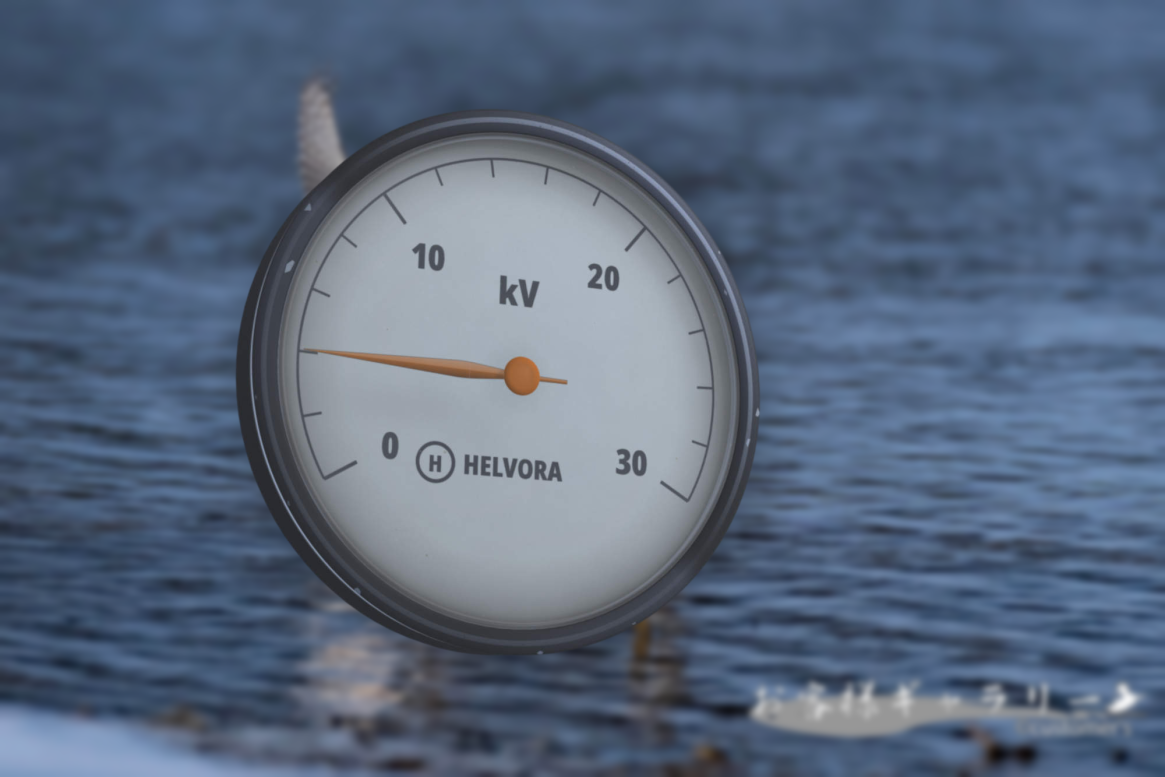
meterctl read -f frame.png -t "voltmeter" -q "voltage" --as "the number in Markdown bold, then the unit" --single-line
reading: **4** kV
